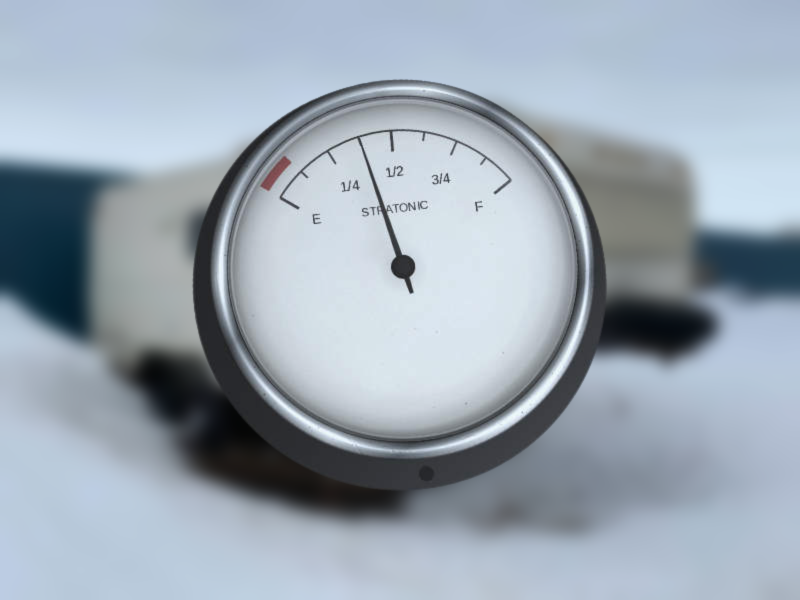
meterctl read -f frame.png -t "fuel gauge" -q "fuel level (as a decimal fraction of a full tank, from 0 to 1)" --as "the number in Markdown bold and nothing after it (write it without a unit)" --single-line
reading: **0.375**
